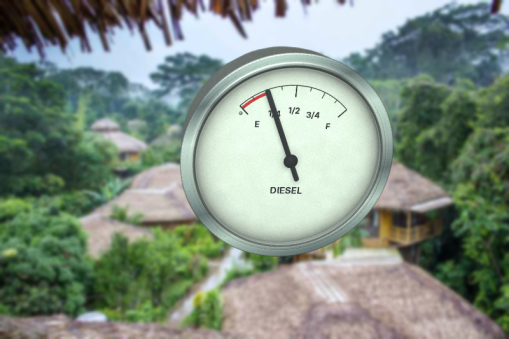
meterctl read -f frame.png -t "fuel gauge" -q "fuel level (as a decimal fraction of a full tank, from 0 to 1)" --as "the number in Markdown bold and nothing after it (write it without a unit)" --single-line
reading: **0.25**
